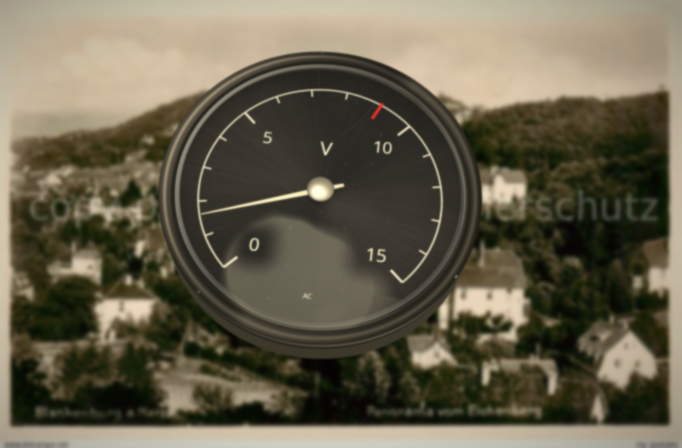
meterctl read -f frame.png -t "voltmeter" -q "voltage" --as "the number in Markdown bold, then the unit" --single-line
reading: **1.5** V
